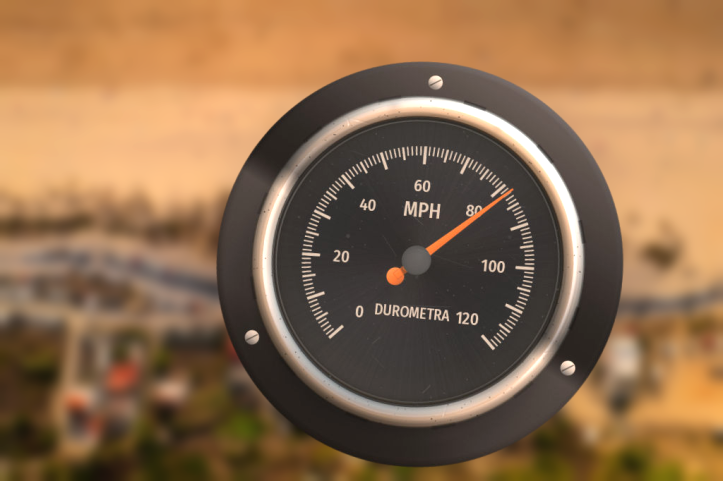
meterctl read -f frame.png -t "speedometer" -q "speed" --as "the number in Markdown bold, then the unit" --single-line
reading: **82** mph
